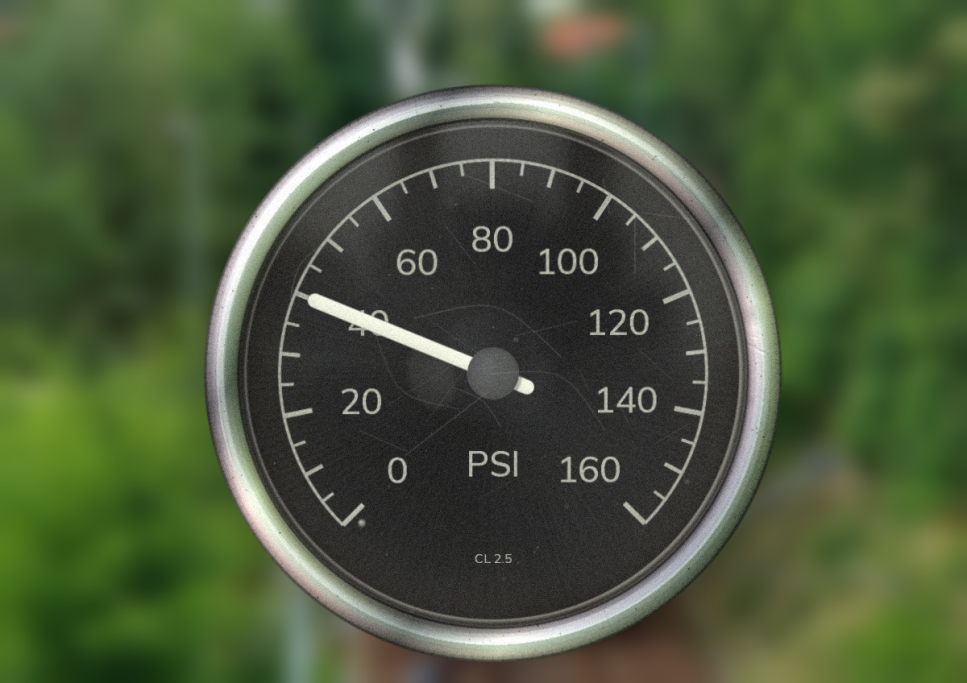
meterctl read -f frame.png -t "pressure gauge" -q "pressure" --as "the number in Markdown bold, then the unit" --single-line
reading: **40** psi
